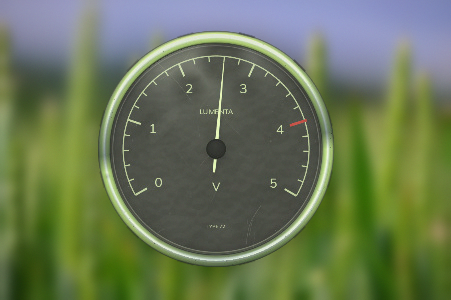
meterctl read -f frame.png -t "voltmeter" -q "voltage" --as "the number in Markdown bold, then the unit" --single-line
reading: **2.6** V
